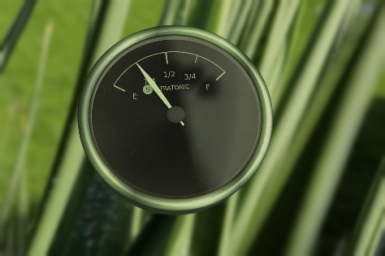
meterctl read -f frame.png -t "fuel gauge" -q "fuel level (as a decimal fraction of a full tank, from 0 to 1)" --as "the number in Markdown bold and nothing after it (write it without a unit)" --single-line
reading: **0.25**
